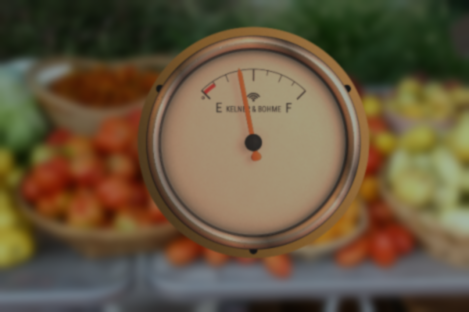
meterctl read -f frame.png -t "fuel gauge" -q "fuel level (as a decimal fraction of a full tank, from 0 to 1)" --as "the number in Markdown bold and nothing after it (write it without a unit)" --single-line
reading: **0.375**
